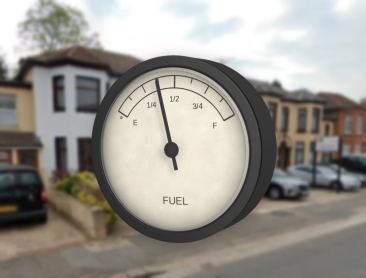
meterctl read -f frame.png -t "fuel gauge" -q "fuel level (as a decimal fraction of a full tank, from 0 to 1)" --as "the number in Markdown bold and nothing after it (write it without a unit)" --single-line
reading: **0.375**
